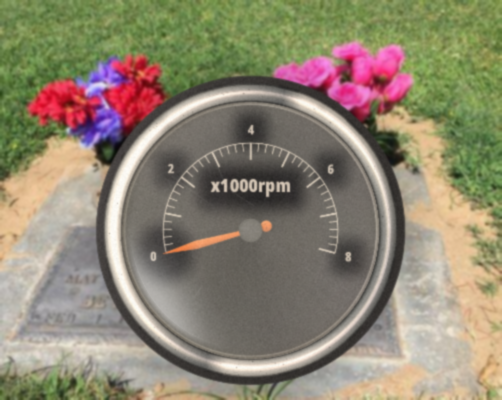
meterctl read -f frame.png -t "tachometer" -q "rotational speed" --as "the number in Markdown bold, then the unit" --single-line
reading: **0** rpm
